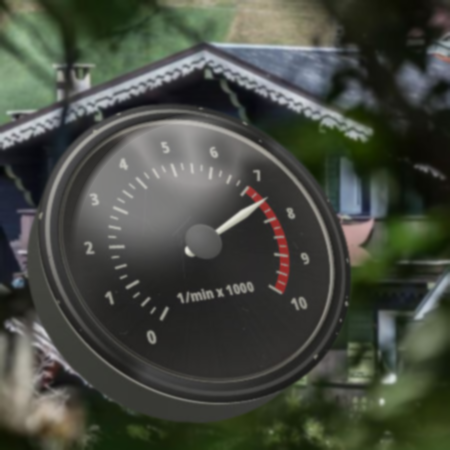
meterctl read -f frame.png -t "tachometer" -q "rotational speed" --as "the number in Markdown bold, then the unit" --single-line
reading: **7500** rpm
